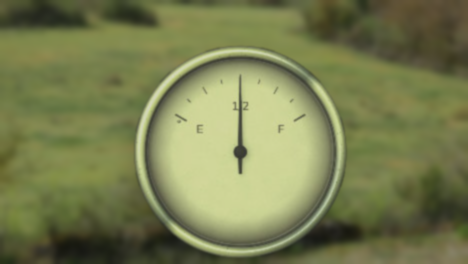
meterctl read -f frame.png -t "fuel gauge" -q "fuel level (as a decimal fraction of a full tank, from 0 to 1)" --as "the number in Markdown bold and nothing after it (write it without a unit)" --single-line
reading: **0.5**
